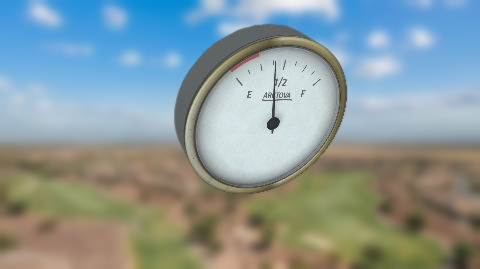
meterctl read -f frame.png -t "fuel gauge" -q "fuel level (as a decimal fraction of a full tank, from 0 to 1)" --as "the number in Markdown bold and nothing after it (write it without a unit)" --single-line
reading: **0.375**
